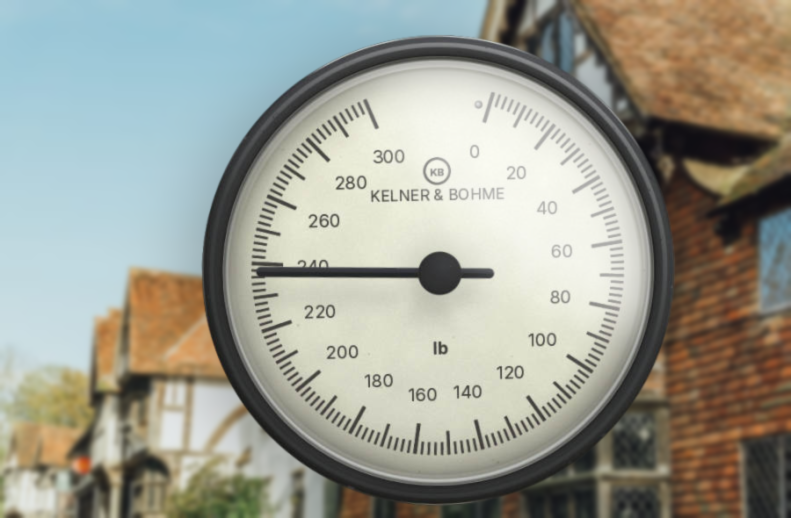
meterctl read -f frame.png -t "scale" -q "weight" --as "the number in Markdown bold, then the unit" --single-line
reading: **238** lb
